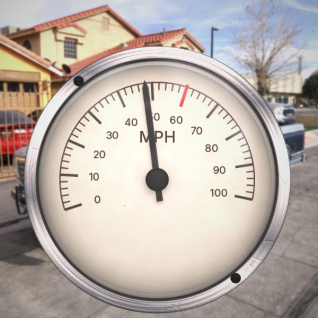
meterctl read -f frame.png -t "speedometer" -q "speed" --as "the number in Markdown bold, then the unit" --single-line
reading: **48** mph
